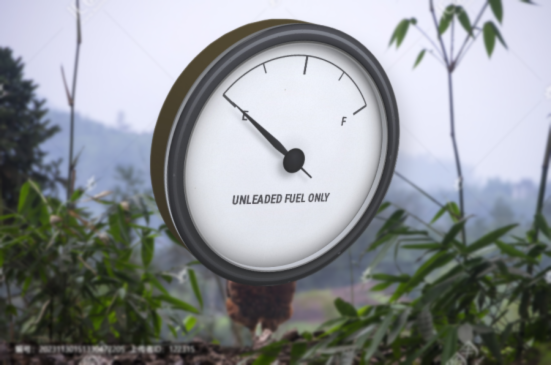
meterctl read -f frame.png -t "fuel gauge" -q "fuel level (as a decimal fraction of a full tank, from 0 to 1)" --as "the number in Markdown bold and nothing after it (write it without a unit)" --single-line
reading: **0**
